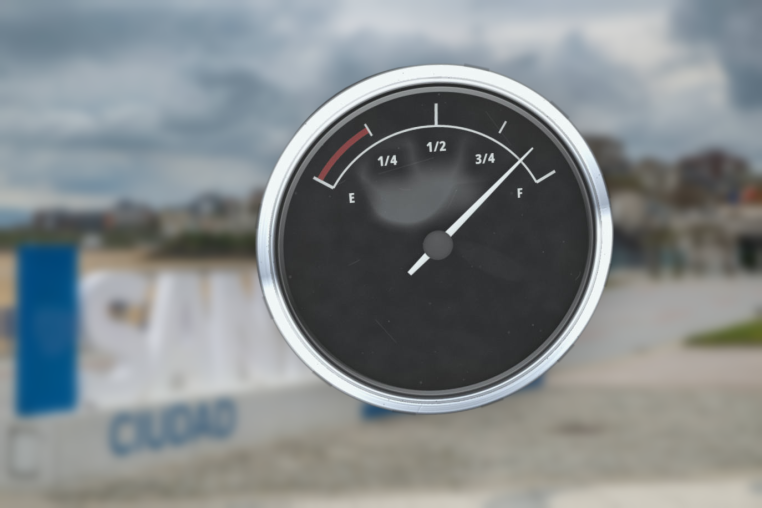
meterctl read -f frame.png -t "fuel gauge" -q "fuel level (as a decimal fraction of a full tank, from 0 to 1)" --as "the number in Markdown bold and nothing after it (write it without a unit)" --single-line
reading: **0.875**
